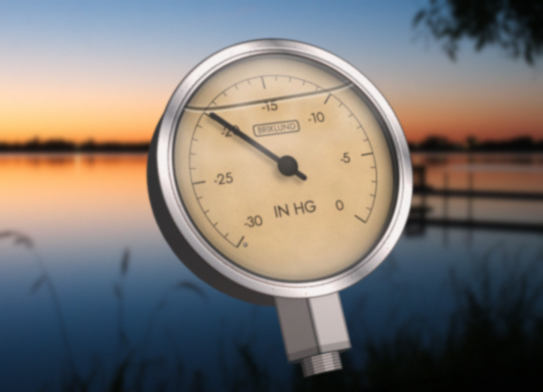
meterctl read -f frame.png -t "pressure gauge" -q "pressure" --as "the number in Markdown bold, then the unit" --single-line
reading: **-20** inHg
